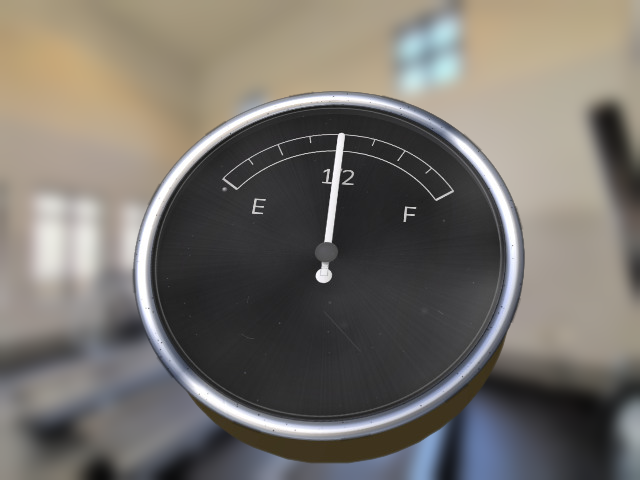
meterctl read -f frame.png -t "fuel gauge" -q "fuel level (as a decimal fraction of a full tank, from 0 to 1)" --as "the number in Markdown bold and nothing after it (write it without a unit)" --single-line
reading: **0.5**
